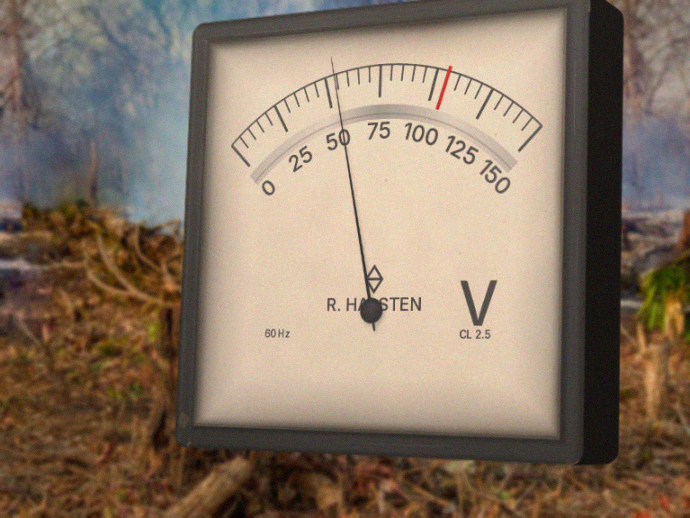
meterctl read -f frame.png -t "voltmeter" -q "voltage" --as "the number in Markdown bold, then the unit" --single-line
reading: **55** V
